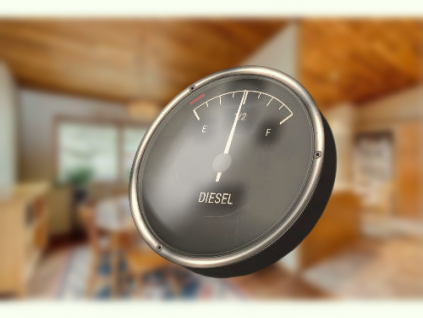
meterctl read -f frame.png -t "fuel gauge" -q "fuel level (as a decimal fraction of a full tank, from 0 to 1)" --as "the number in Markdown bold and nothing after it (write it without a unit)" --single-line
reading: **0.5**
